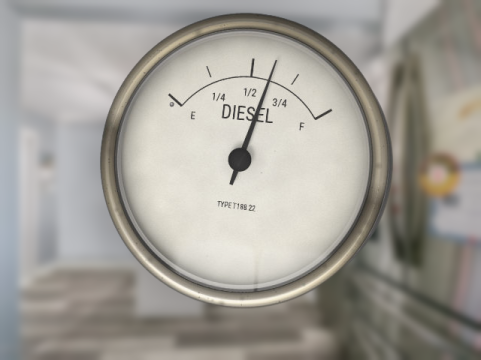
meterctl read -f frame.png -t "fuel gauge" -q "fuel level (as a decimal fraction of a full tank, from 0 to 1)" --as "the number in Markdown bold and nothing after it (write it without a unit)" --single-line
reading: **0.625**
